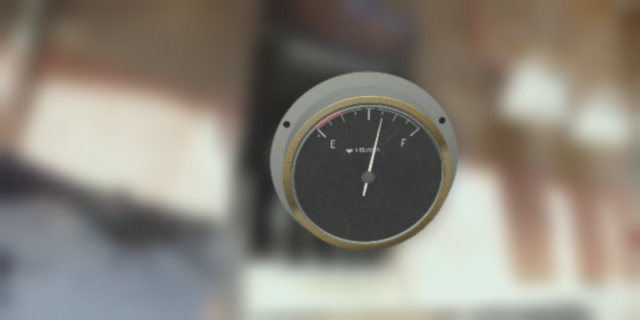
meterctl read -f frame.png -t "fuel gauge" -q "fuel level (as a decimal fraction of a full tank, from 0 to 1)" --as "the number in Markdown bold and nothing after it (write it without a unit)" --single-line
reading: **0.625**
